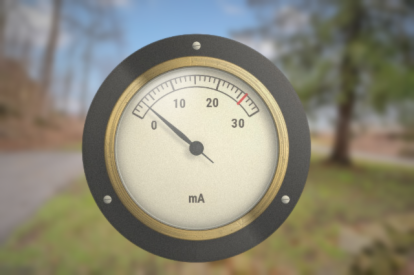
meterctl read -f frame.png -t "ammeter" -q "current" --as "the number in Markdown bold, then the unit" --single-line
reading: **3** mA
